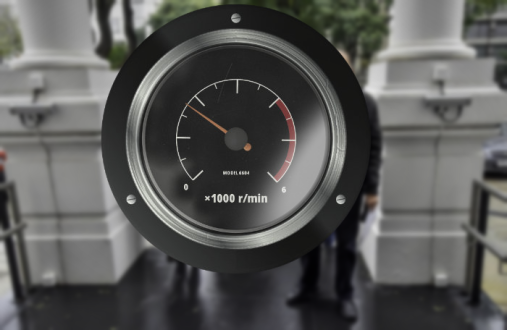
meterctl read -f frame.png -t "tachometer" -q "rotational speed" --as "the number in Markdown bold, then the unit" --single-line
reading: **1750** rpm
